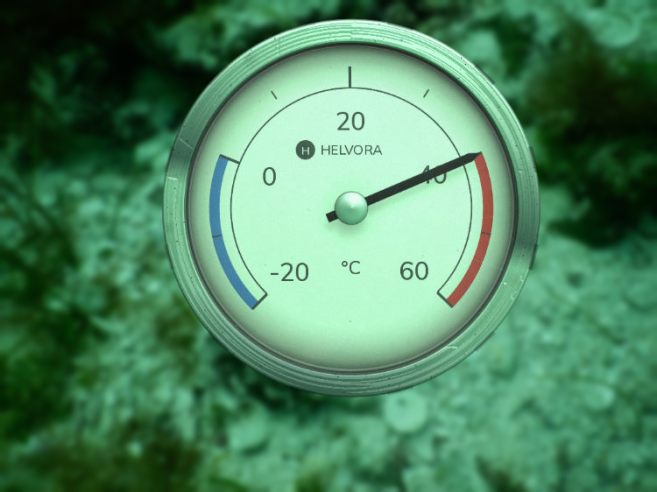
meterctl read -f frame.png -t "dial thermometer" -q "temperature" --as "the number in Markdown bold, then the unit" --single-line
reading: **40** °C
